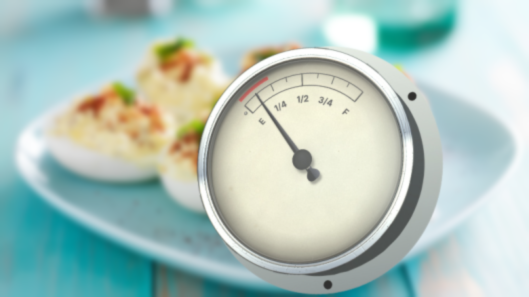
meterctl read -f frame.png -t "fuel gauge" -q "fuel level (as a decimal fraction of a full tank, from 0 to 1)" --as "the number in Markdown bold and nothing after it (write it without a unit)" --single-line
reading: **0.125**
